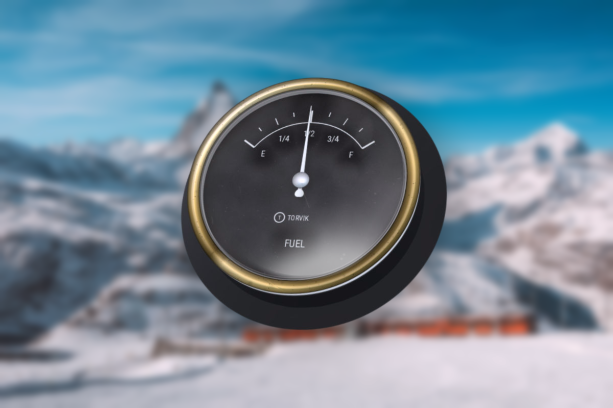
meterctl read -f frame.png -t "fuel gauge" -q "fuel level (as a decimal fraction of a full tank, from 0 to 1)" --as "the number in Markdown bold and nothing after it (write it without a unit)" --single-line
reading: **0.5**
